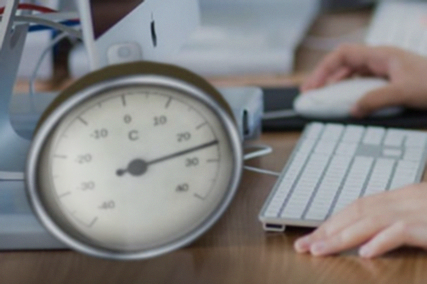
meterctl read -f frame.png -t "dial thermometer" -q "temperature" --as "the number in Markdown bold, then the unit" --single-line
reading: **25** °C
